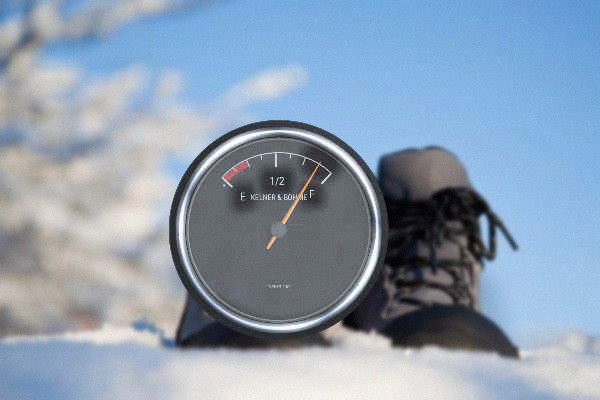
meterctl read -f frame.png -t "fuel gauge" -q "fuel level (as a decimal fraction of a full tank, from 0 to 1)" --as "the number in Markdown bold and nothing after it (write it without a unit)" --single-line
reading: **0.875**
